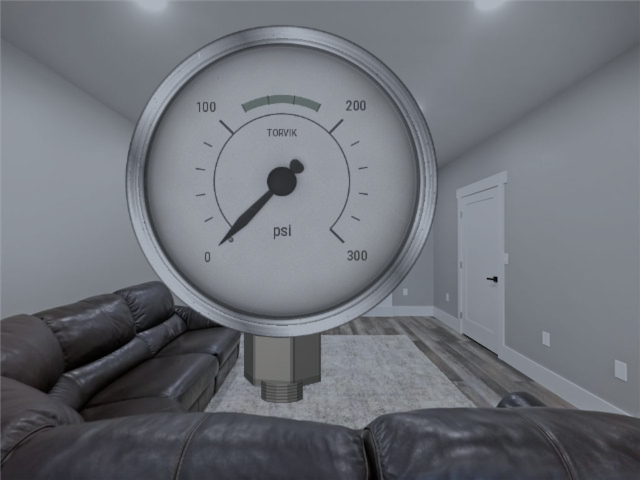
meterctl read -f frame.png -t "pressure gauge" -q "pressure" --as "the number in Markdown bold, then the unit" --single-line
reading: **0** psi
